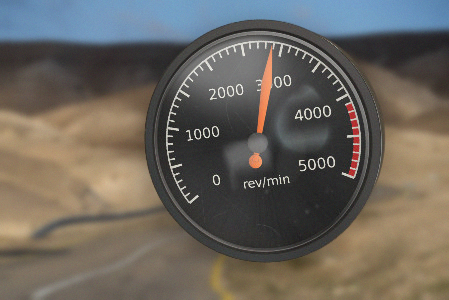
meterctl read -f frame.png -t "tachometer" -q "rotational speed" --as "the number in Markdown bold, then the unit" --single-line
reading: **2900** rpm
